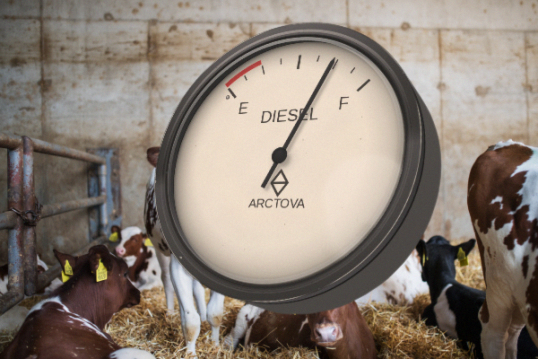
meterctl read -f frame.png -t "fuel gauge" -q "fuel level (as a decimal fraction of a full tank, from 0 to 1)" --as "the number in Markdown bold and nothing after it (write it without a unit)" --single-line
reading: **0.75**
